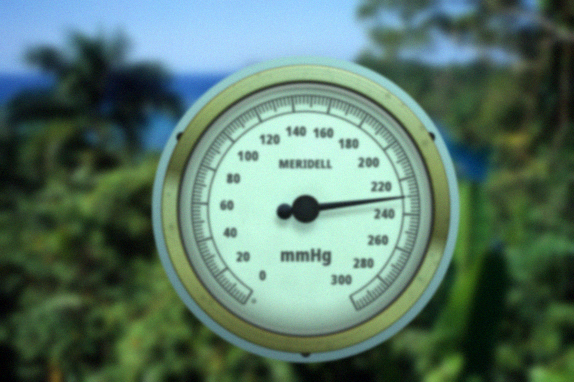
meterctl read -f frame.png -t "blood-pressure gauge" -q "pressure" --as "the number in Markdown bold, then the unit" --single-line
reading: **230** mmHg
